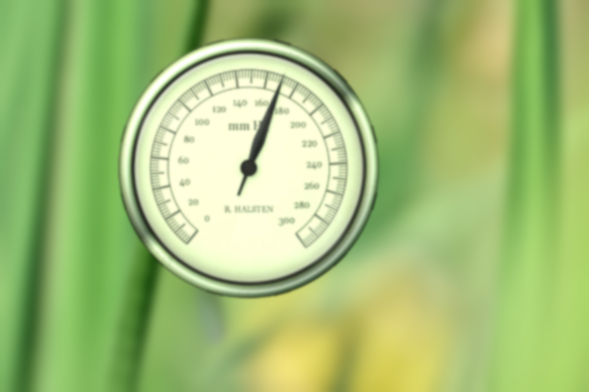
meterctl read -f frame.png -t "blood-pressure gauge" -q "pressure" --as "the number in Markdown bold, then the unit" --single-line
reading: **170** mmHg
